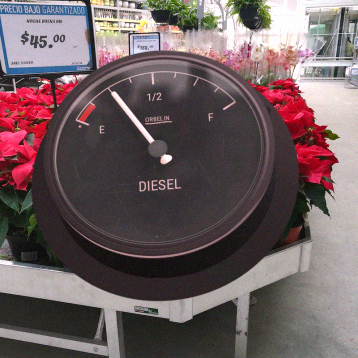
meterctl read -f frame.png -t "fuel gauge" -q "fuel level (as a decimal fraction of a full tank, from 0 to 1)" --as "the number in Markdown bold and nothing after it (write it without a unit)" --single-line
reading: **0.25**
